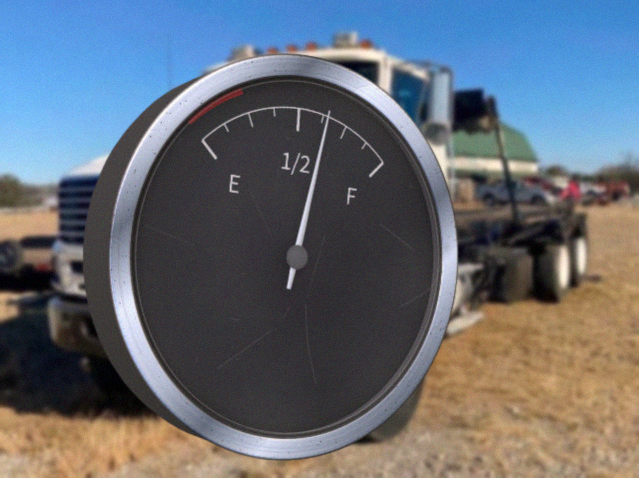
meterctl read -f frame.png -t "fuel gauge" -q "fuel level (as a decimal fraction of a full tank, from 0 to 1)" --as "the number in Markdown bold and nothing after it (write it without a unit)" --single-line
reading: **0.625**
